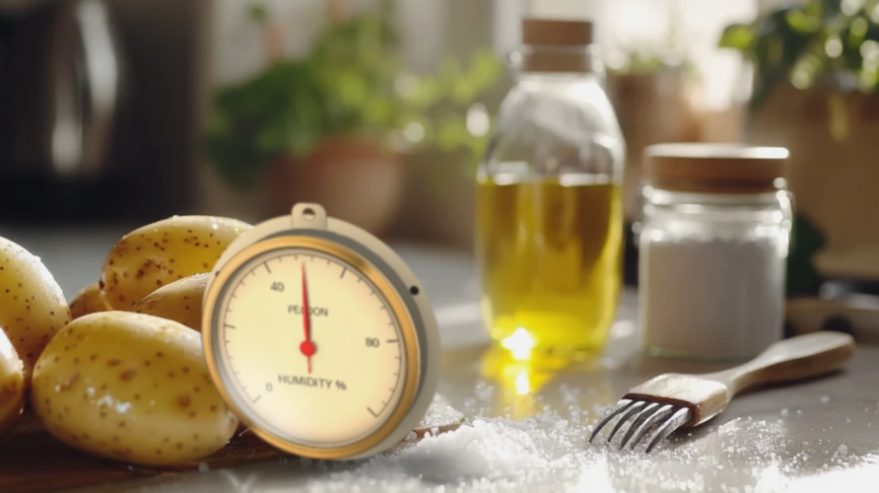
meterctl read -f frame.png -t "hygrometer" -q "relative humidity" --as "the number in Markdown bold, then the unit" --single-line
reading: **50** %
